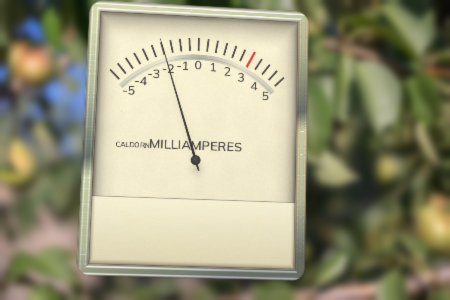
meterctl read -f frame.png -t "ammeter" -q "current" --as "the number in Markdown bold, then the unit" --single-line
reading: **-2** mA
